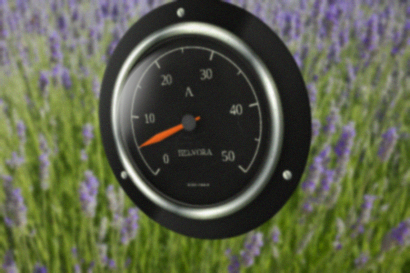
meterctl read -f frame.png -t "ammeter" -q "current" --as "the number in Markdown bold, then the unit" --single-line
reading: **5** A
